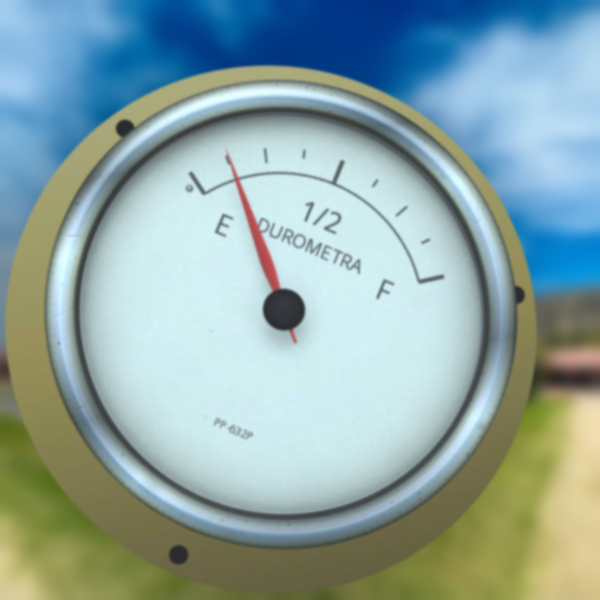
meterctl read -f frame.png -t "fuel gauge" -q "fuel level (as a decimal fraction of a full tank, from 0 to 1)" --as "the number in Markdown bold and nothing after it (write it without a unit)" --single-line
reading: **0.125**
